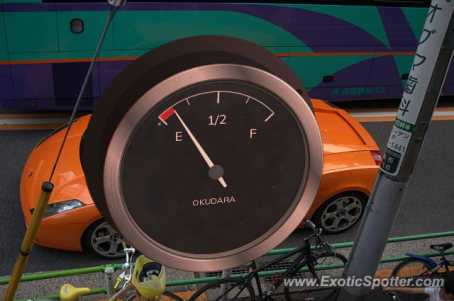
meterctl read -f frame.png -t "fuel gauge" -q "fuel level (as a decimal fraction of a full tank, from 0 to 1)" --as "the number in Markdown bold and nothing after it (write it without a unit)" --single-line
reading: **0.125**
